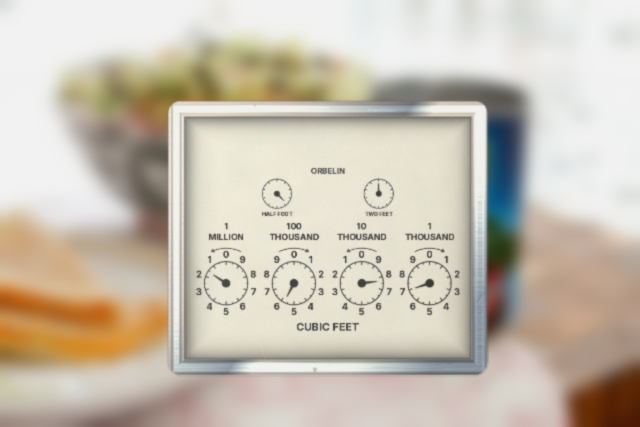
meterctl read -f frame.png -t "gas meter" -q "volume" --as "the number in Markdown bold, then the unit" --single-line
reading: **157700** ft³
